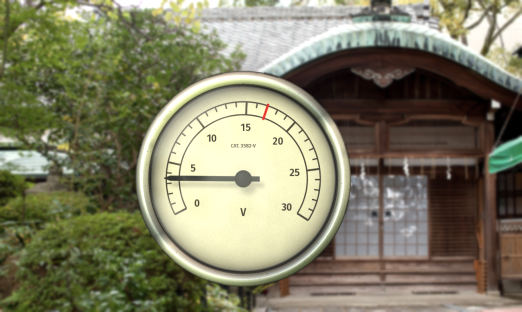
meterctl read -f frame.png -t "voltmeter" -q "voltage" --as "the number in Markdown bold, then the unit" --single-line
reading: **3.5** V
